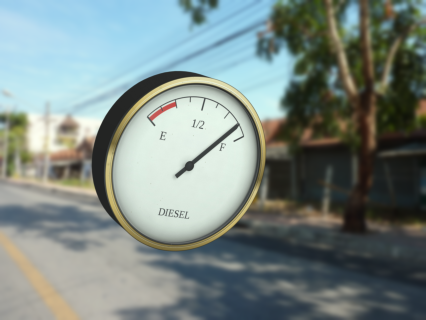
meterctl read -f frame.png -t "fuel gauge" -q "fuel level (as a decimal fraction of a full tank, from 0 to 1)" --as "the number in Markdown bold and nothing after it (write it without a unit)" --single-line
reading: **0.875**
